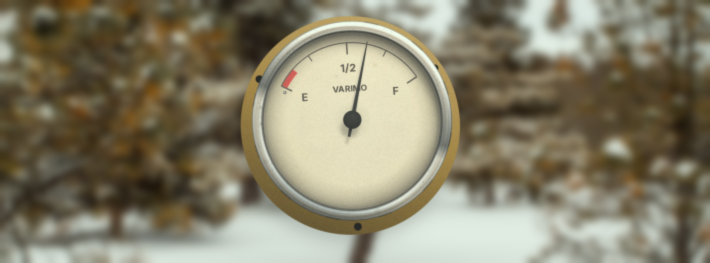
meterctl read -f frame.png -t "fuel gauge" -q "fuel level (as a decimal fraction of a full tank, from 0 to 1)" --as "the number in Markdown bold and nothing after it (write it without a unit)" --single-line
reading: **0.625**
